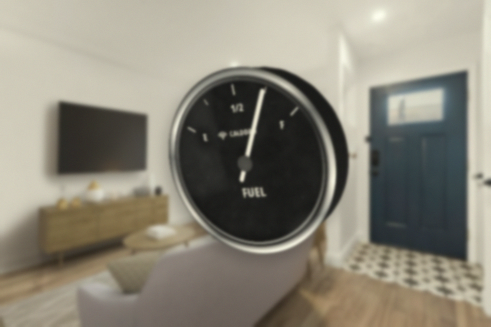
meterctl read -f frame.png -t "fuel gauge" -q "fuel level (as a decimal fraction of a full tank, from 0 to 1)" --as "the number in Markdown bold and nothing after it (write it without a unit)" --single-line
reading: **0.75**
